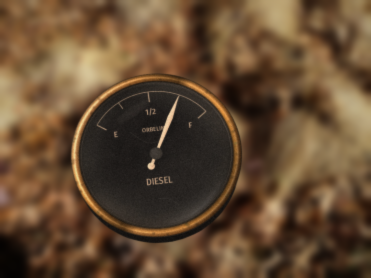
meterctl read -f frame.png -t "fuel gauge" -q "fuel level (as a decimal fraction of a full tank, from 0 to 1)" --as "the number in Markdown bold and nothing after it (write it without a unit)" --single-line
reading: **0.75**
